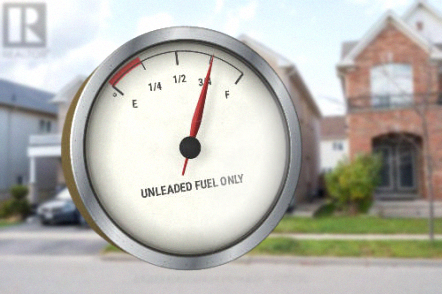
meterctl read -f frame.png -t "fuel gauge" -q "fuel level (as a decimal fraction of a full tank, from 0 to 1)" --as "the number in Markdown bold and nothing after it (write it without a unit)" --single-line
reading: **0.75**
